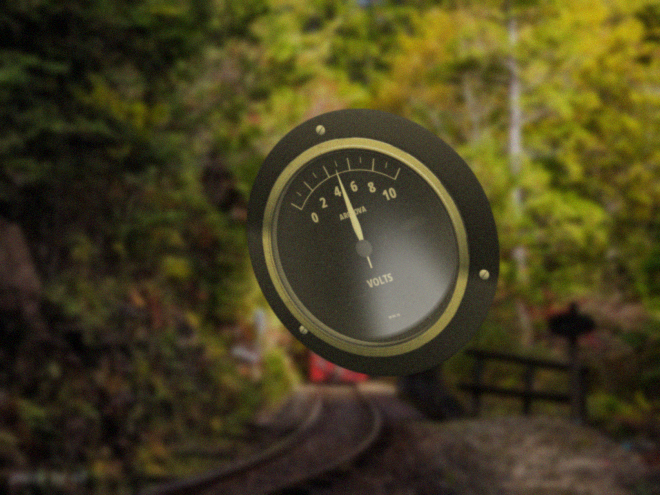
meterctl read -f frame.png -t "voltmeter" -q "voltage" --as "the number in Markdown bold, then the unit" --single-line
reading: **5** V
